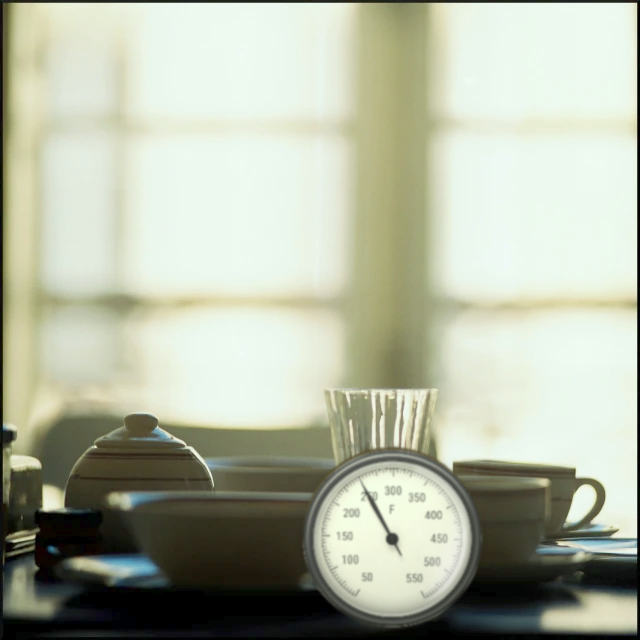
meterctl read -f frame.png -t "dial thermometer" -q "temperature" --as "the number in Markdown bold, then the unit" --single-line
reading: **250** °F
